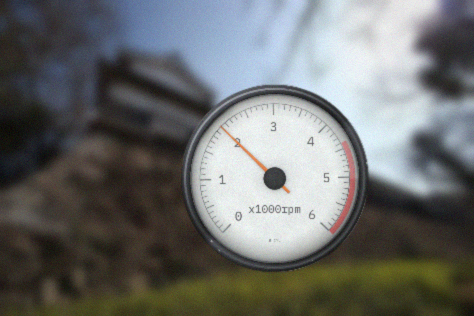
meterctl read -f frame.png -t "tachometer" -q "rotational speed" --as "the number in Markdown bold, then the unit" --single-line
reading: **2000** rpm
